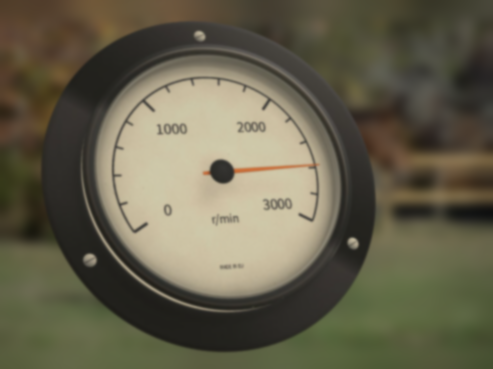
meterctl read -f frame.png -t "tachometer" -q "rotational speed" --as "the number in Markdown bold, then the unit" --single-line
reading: **2600** rpm
